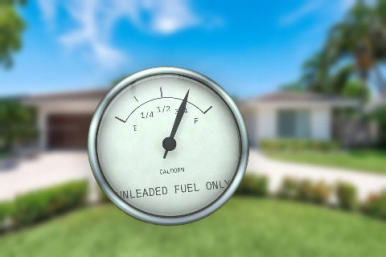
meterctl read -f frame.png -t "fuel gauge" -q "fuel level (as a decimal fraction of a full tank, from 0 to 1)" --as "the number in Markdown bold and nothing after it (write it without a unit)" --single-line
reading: **0.75**
